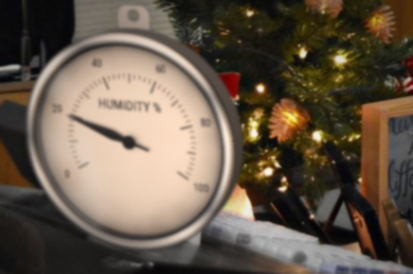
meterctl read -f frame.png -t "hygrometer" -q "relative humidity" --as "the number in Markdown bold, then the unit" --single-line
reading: **20** %
